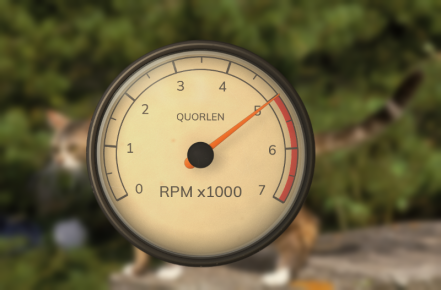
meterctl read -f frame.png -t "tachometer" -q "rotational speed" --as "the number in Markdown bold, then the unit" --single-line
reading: **5000** rpm
